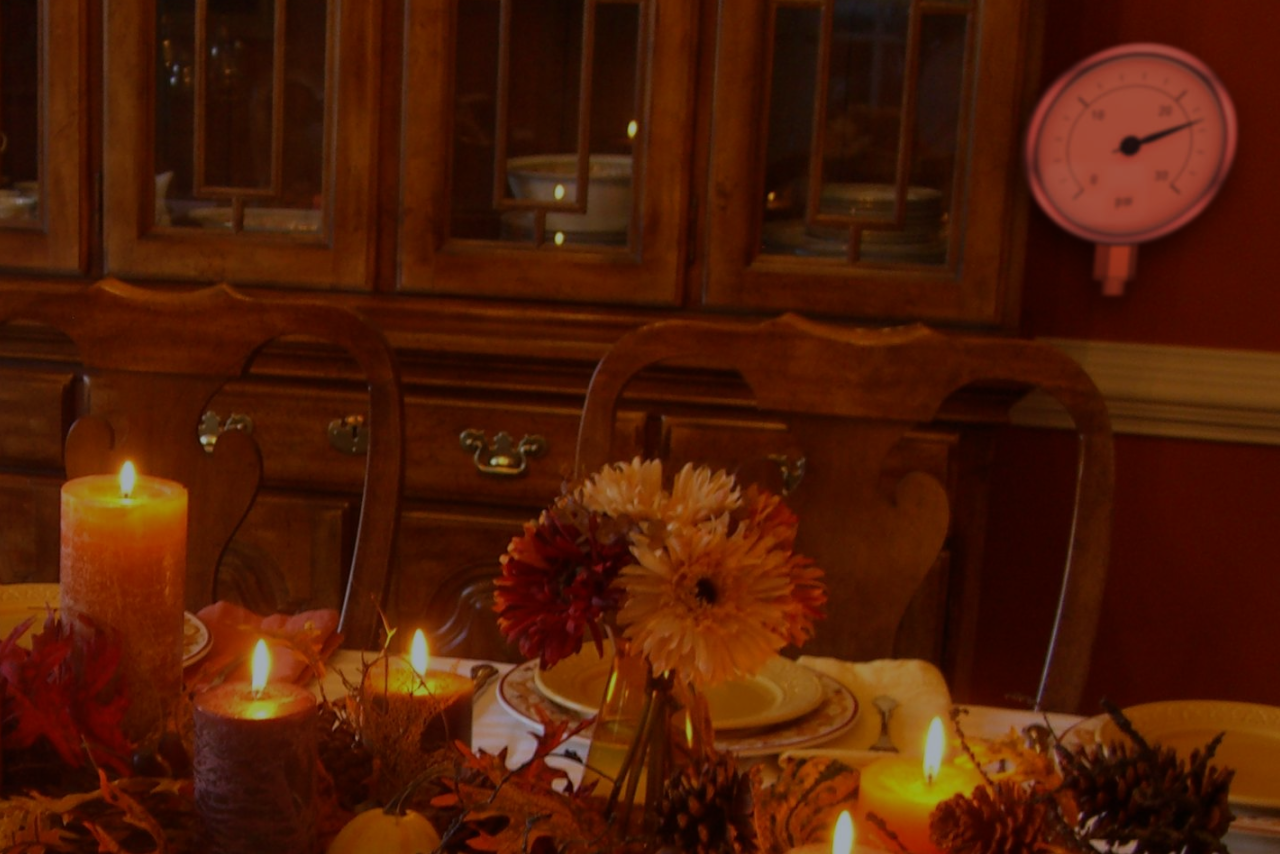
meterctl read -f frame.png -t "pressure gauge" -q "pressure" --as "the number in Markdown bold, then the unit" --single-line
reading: **23** psi
